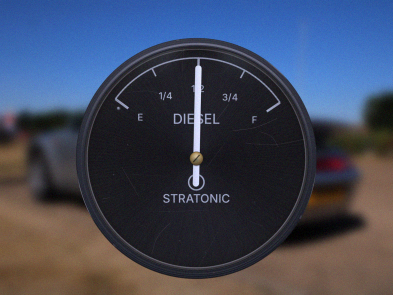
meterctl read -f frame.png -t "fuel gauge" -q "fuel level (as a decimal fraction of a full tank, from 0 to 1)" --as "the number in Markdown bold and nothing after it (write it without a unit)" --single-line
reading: **0.5**
